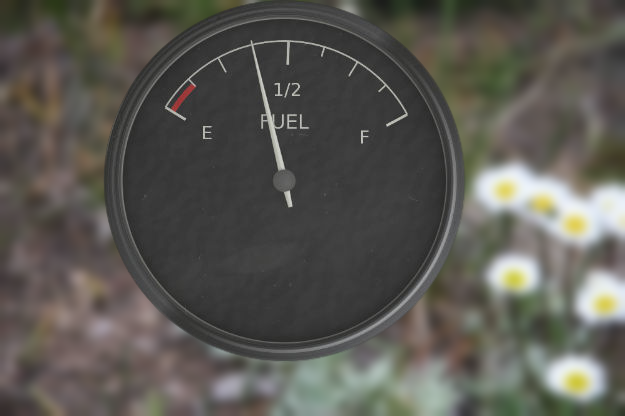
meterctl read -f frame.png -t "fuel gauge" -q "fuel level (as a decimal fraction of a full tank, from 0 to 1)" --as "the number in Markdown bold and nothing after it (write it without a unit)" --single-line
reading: **0.375**
